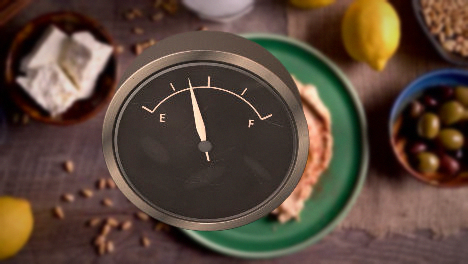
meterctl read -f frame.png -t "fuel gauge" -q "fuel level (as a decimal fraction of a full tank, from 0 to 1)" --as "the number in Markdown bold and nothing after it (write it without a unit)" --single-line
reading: **0.375**
